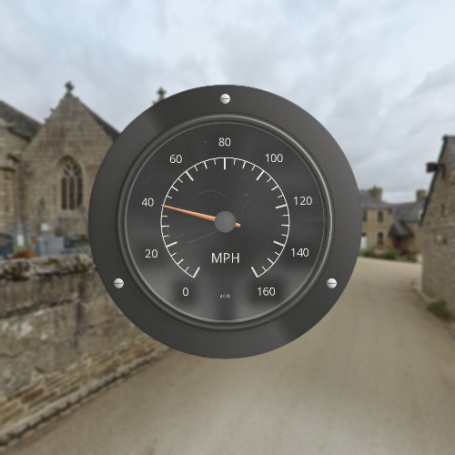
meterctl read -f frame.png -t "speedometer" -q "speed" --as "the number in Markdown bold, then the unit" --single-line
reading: **40** mph
